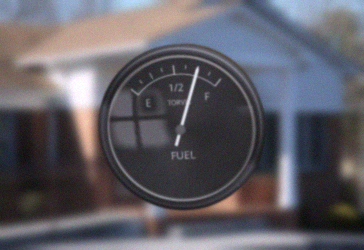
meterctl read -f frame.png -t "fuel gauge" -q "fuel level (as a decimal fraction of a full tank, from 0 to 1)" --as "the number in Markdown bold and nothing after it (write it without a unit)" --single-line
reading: **0.75**
